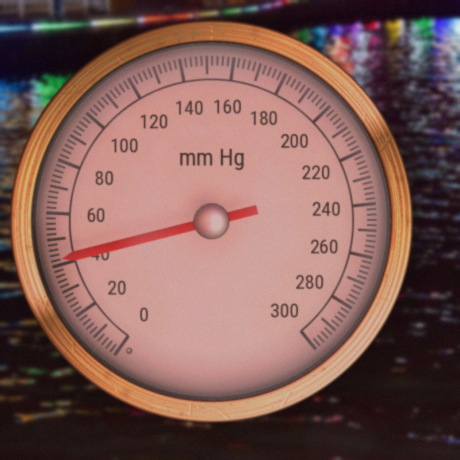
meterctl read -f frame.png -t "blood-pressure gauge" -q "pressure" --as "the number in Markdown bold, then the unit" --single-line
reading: **42** mmHg
